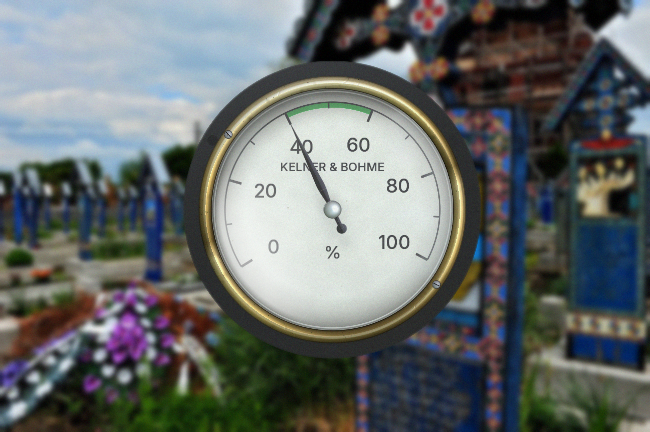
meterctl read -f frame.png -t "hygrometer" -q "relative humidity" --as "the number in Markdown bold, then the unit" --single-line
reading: **40** %
